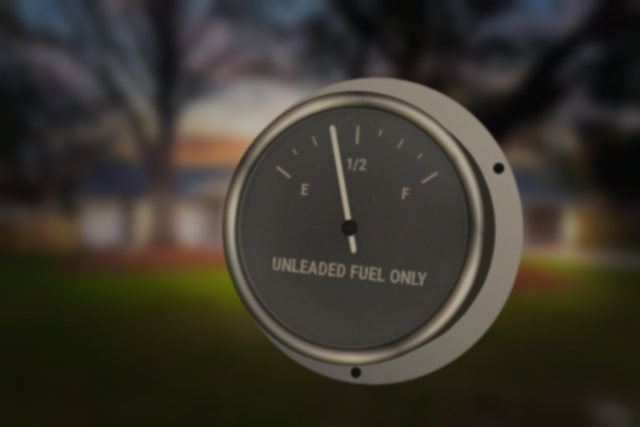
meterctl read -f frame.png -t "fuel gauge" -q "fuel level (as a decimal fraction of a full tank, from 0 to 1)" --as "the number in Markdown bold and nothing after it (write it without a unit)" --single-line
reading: **0.375**
